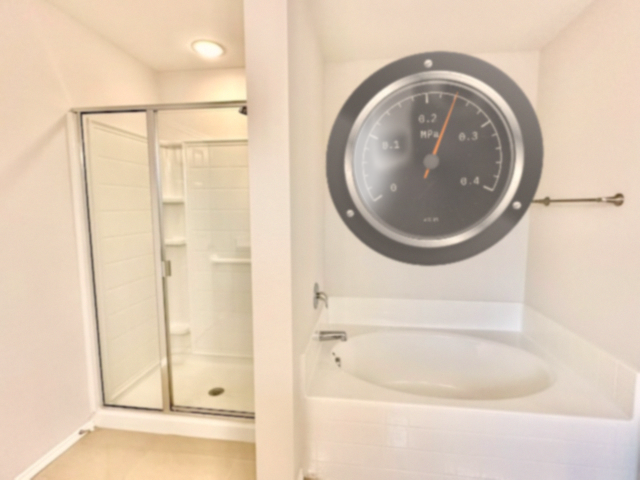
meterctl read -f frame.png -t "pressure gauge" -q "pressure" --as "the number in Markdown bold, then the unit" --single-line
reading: **0.24** MPa
